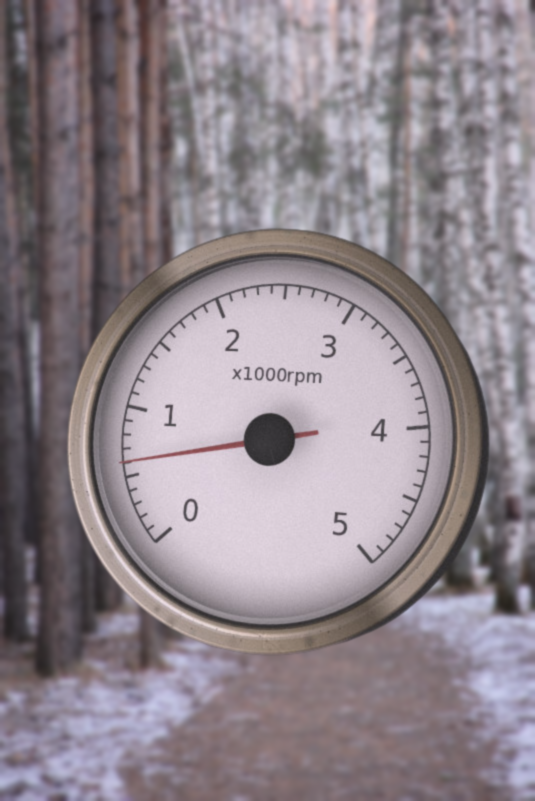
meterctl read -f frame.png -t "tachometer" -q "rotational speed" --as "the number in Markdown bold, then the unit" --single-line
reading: **600** rpm
